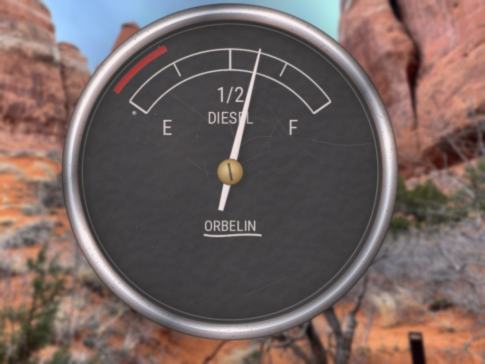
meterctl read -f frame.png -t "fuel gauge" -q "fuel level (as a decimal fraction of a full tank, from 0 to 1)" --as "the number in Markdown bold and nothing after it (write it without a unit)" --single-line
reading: **0.625**
